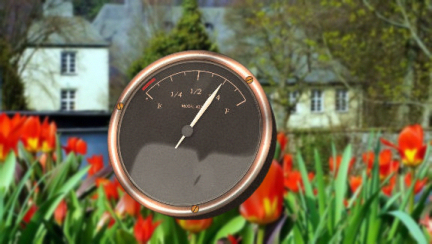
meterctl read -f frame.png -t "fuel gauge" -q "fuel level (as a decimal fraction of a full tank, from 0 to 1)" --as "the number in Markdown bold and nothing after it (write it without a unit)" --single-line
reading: **0.75**
